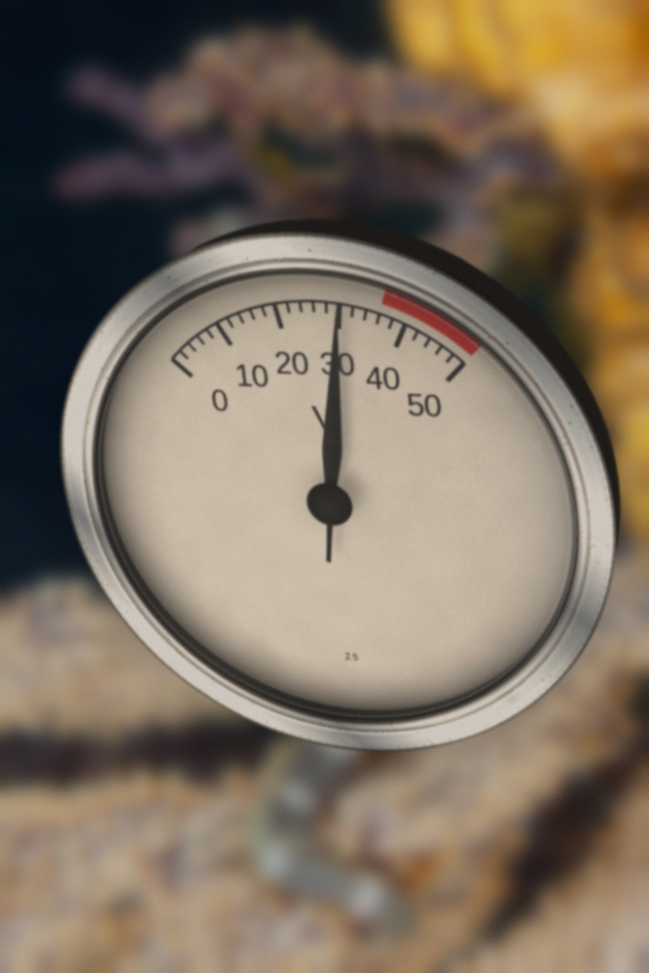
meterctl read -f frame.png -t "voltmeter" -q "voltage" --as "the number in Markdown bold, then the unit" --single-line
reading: **30** V
